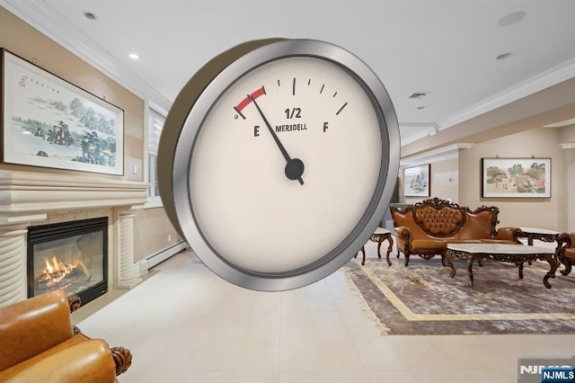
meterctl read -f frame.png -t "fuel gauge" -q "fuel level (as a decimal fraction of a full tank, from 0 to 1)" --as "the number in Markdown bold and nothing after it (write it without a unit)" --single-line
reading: **0.125**
